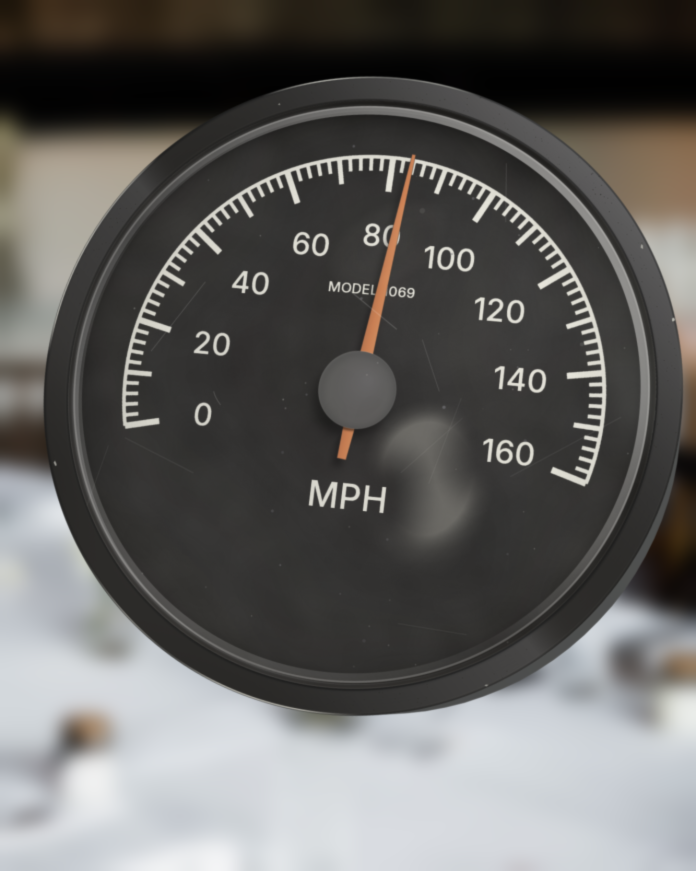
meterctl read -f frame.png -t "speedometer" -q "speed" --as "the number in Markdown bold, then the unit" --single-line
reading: **84** mph
